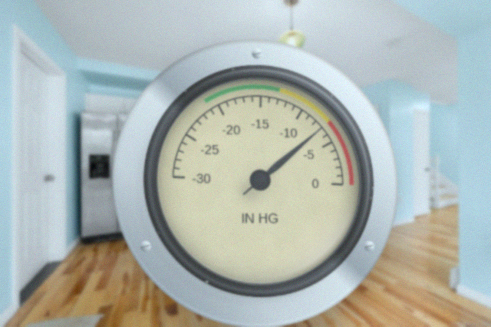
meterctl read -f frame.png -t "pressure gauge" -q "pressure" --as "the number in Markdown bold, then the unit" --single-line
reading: **-7** inHg
